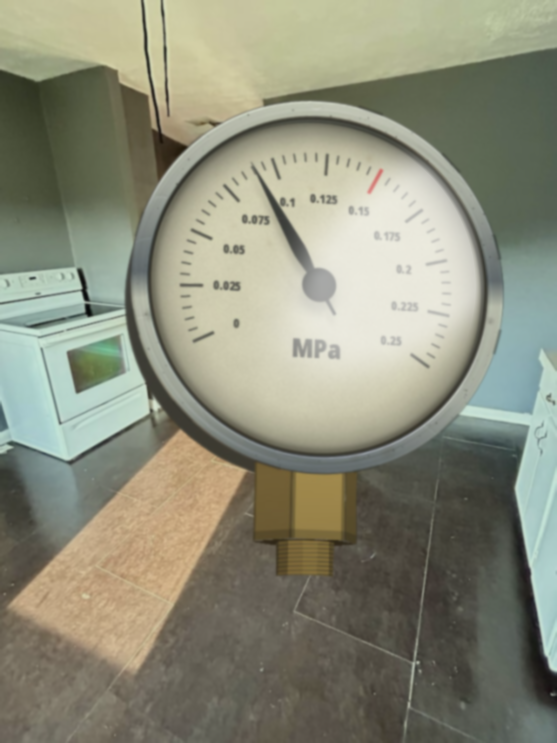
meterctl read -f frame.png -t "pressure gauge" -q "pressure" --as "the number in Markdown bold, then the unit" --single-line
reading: **0.09** MPa
